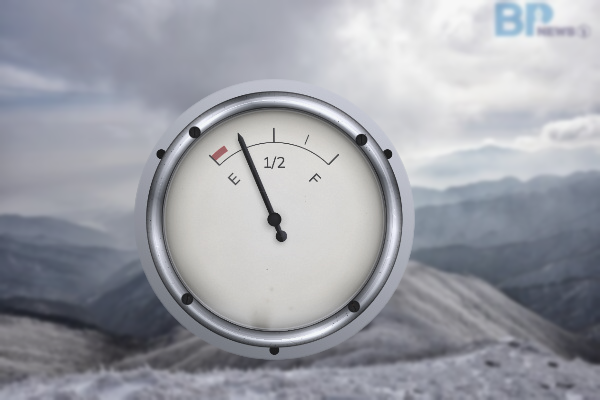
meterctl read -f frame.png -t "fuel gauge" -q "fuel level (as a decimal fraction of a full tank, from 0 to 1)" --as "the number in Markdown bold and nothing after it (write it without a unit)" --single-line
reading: **0.25**
